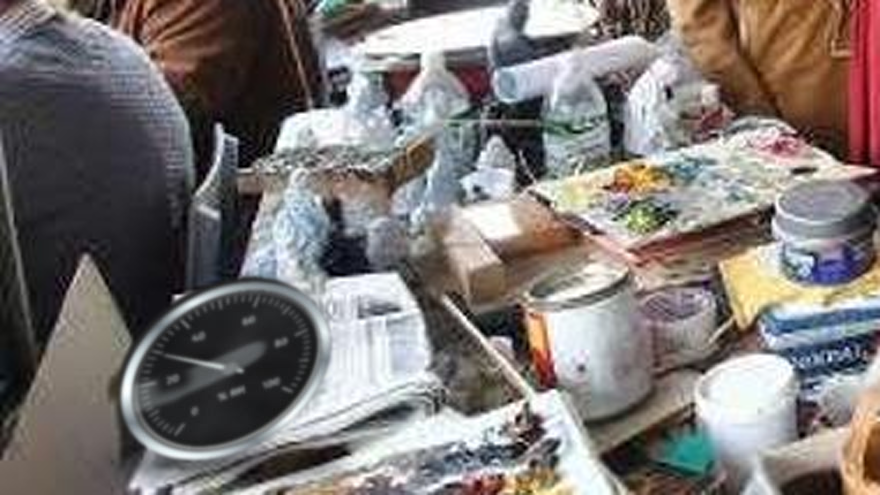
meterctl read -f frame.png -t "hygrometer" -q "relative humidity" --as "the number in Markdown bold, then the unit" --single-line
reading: **30** %
